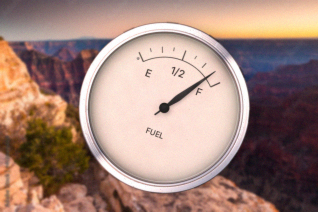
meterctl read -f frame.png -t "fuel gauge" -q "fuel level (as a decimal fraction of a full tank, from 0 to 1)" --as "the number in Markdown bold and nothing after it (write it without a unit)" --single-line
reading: **0.875**
